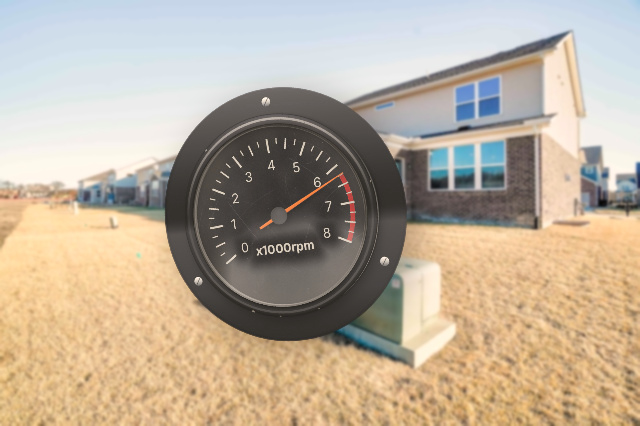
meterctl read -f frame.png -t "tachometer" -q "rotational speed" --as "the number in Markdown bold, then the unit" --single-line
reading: **6250** rpm
